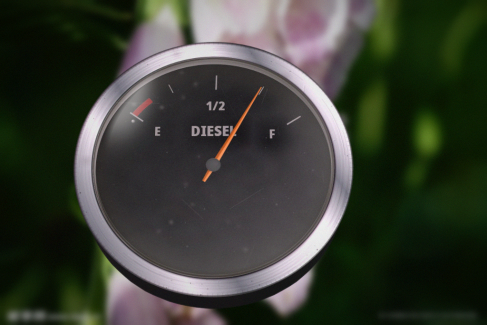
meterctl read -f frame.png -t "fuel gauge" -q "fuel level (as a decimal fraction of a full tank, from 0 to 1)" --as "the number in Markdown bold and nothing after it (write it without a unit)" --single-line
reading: **0.75**
